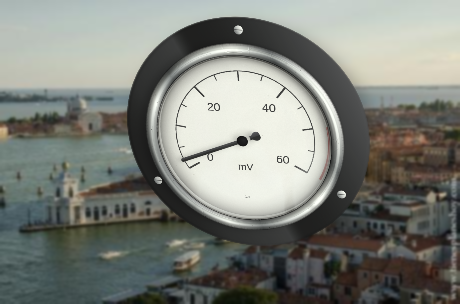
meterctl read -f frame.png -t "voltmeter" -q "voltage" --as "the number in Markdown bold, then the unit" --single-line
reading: **2.5** mV
